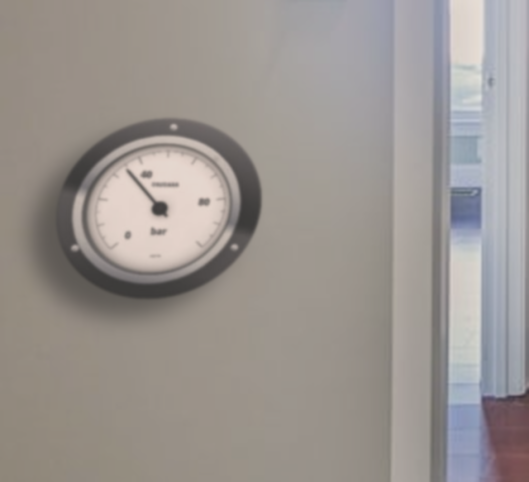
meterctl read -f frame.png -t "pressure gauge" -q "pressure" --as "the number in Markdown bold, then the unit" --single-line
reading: **35** bar
